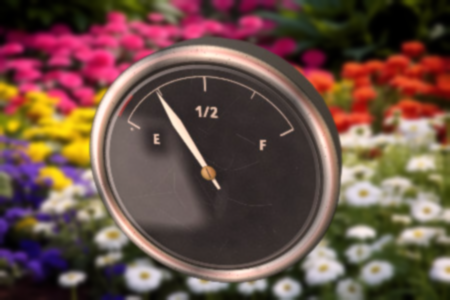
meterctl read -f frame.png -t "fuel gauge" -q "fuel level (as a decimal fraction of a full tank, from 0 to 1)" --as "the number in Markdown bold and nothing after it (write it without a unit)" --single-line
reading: **0.25**
